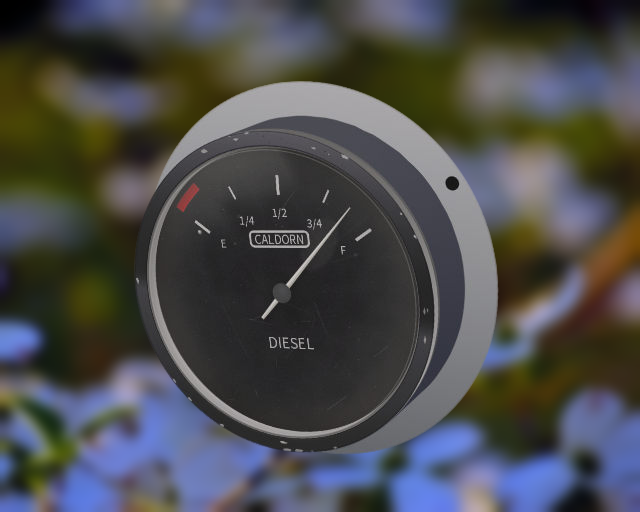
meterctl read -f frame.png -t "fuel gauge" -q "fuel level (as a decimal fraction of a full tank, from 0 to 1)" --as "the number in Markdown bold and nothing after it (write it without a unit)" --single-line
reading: **0.875**
